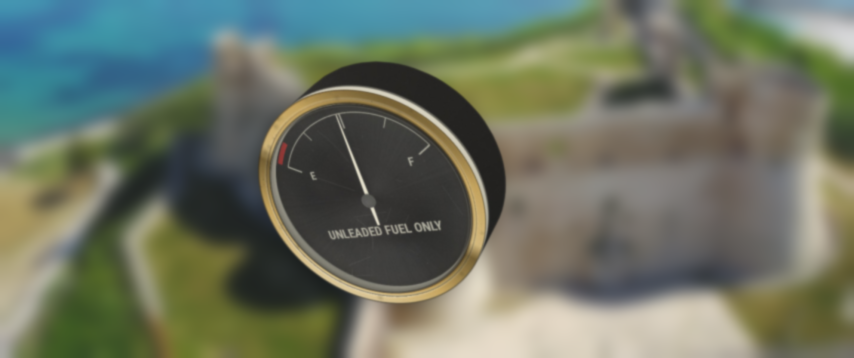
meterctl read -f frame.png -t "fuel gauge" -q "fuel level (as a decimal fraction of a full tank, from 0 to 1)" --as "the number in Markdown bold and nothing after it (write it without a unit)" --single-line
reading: **0.5**
